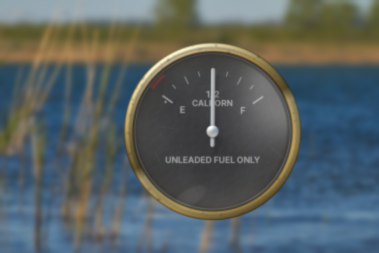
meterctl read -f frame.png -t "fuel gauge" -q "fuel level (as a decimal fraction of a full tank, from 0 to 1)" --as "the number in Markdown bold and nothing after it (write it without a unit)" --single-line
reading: **0.5**
